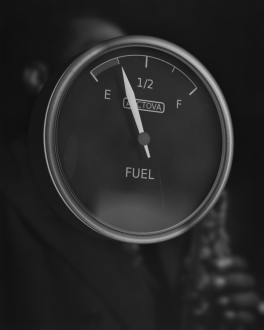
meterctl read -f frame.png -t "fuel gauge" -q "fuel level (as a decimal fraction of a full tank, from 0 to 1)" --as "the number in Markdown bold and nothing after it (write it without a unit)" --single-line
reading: **0.25**
